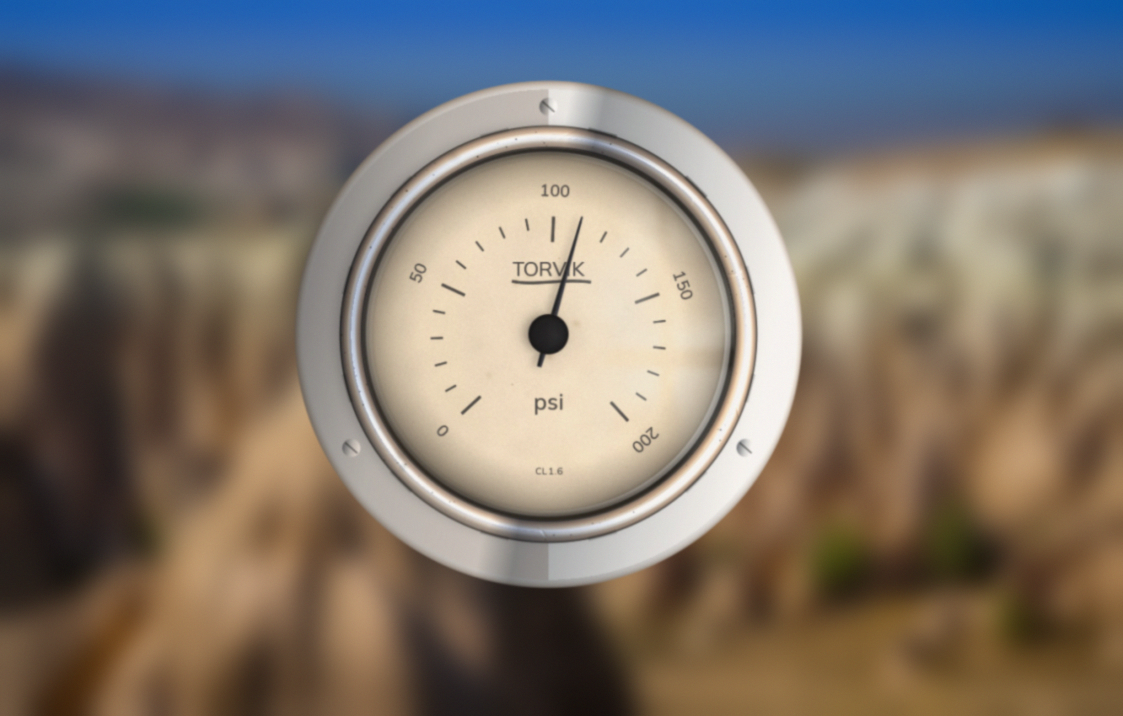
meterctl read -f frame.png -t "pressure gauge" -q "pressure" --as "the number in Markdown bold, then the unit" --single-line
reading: **110** psi
